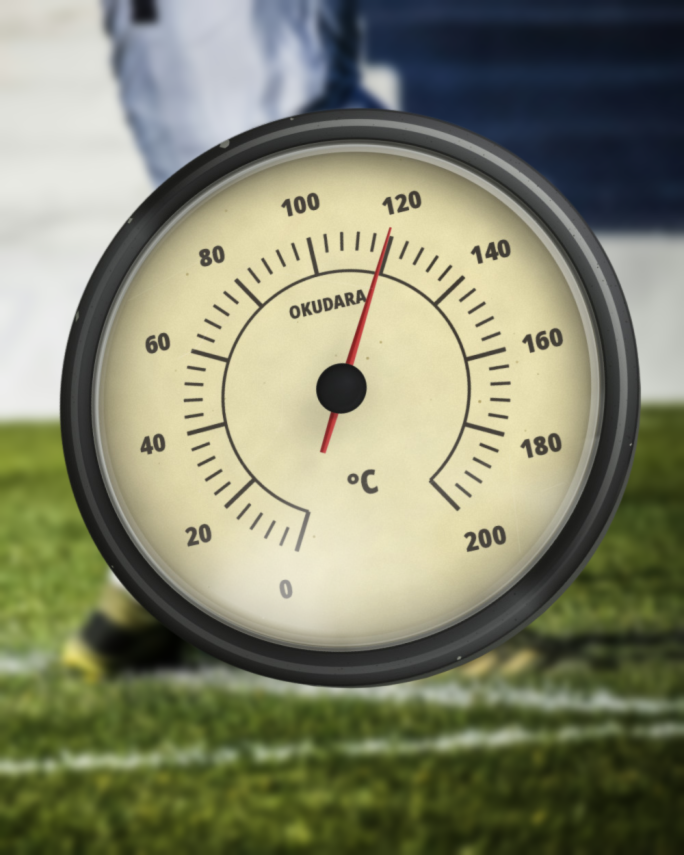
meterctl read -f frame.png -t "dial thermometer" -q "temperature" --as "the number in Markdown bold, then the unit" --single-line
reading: **120** °C
